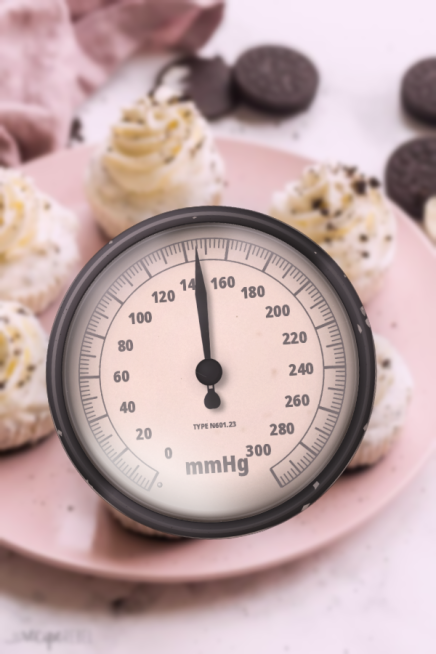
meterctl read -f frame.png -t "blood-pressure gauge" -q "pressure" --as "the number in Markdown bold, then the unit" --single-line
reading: **146** mmHg
